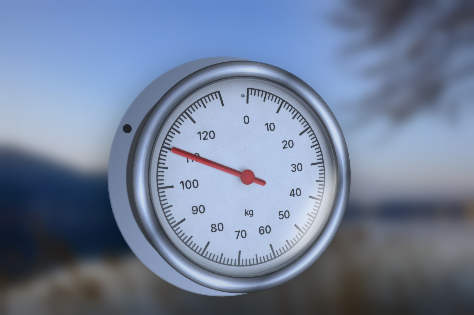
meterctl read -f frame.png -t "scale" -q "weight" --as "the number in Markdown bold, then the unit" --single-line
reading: **110** kg
